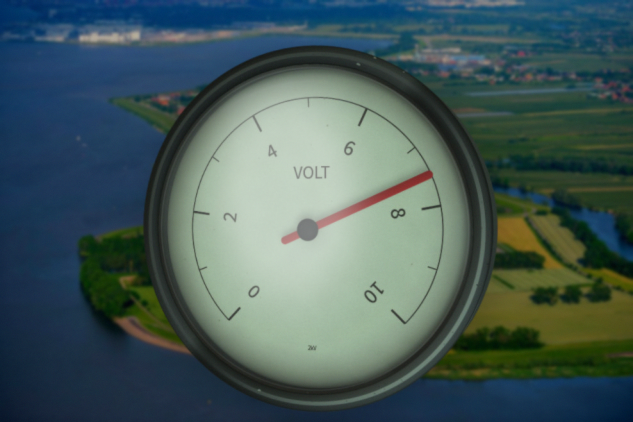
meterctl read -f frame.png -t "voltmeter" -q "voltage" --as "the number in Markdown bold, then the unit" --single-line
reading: **7.5** V
